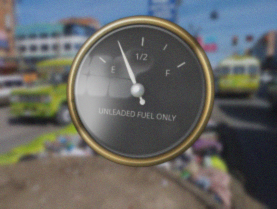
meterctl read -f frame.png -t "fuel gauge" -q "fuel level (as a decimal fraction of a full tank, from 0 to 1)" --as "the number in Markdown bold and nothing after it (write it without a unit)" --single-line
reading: **0.25**
